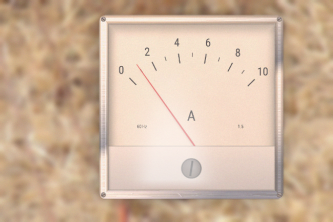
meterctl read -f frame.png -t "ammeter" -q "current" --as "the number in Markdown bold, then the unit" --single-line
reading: **1** A
